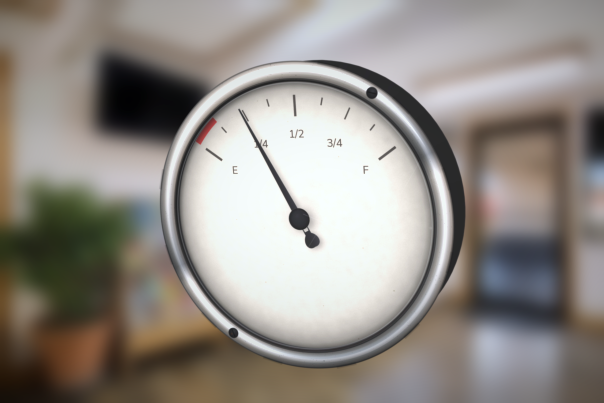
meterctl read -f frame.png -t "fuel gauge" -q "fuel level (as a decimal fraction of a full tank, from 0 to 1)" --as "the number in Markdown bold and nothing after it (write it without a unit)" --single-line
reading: **0.25**
